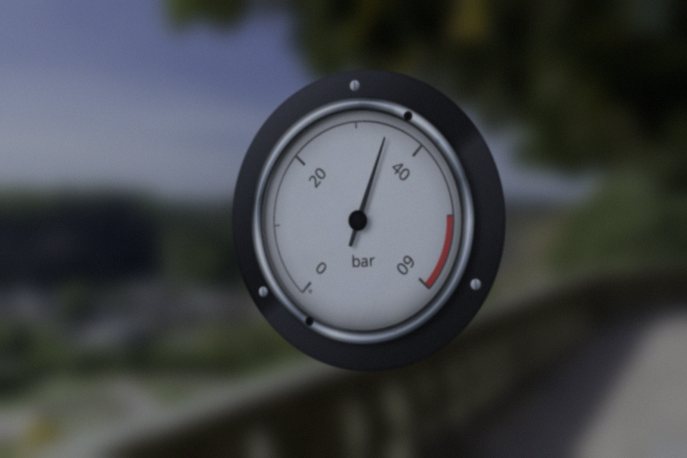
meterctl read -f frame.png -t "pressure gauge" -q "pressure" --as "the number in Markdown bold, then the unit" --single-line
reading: **35** bar
